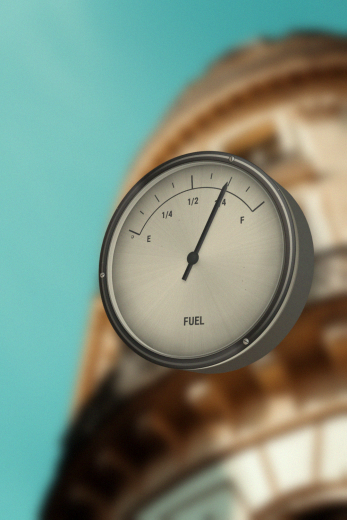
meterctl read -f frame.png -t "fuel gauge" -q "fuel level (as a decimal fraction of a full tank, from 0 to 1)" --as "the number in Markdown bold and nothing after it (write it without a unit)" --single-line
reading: **0.75**
